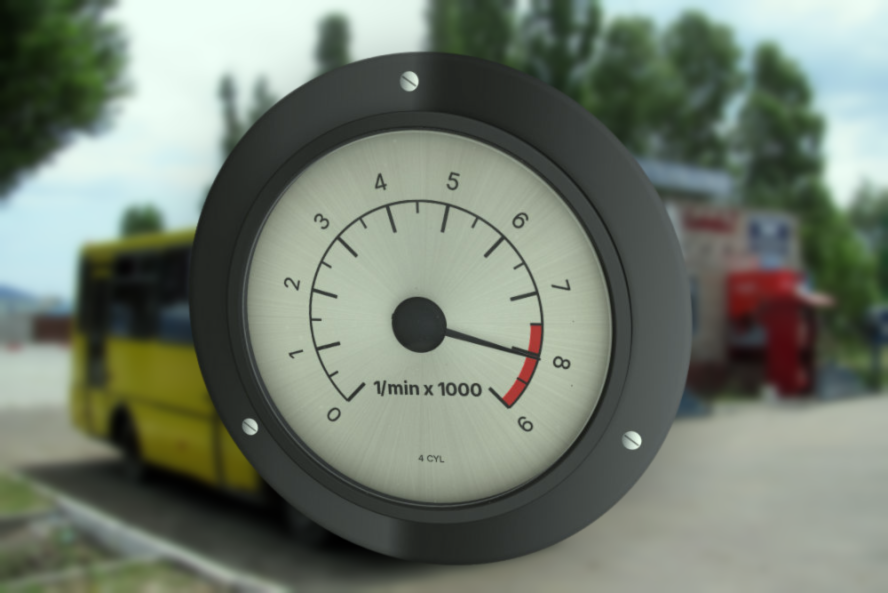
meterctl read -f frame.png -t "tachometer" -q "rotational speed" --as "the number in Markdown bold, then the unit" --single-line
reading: **8000** rpm
